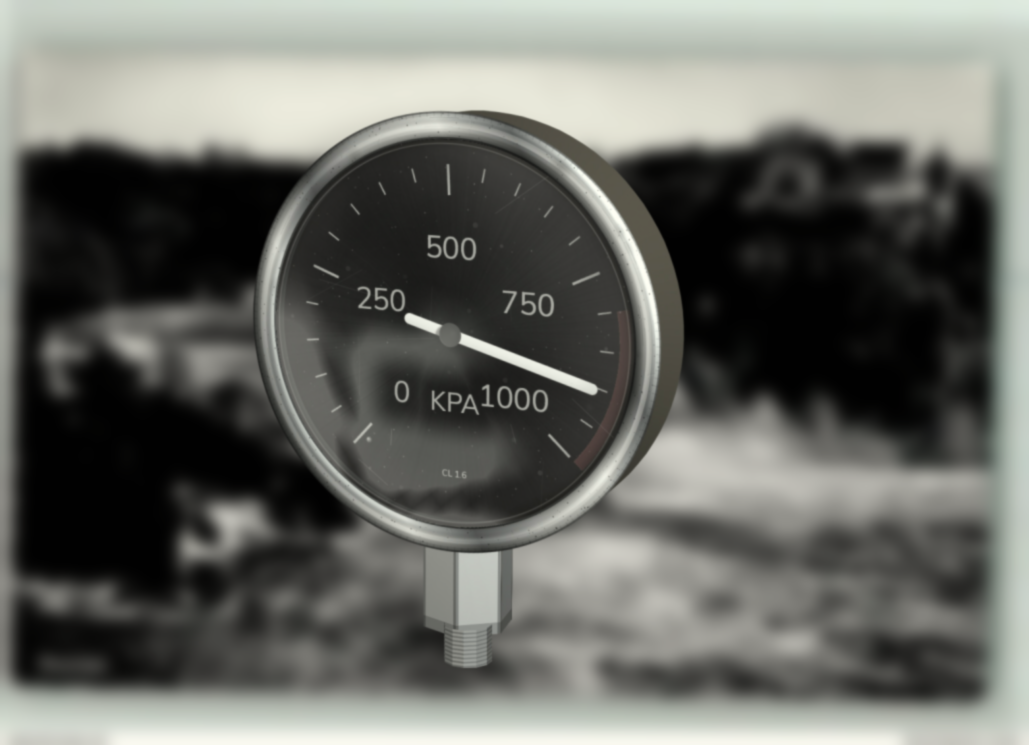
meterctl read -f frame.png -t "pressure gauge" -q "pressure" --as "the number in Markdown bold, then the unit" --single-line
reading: **900** kPa
